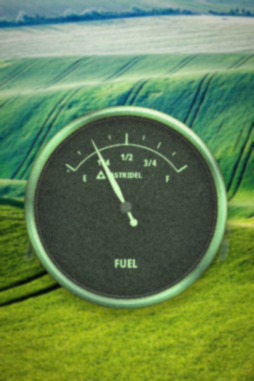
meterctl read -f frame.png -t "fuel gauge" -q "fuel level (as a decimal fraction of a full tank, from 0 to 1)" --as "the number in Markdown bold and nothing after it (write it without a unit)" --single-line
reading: **0.25**
